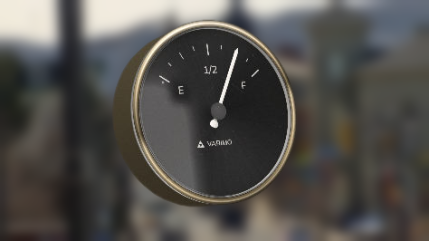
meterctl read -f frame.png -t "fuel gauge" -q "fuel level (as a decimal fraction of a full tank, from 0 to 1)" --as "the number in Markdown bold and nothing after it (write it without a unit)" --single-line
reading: **0.75**
